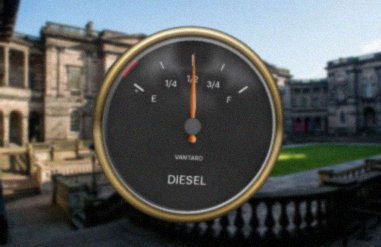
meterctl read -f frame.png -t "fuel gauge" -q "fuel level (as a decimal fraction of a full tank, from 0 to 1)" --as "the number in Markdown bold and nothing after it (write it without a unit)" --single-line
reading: **0.5**
